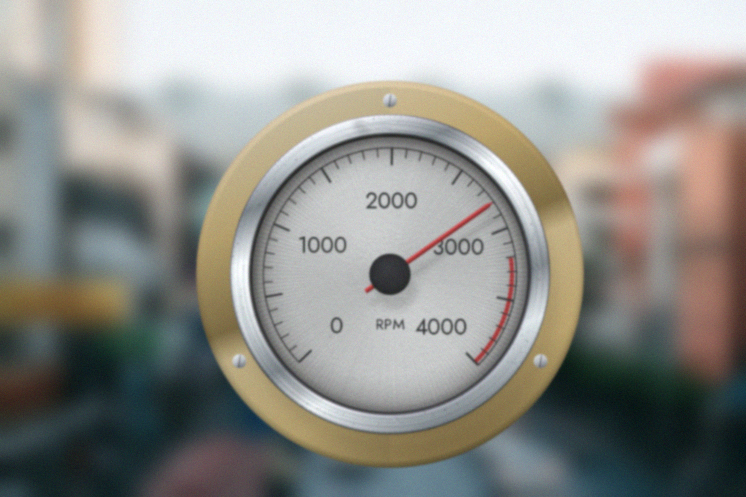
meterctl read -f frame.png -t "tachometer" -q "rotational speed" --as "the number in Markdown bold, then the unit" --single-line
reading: **2800** rpm
